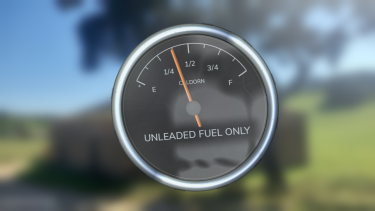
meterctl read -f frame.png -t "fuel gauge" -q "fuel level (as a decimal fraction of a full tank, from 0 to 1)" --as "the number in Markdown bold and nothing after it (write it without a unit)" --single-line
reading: **0.375**
